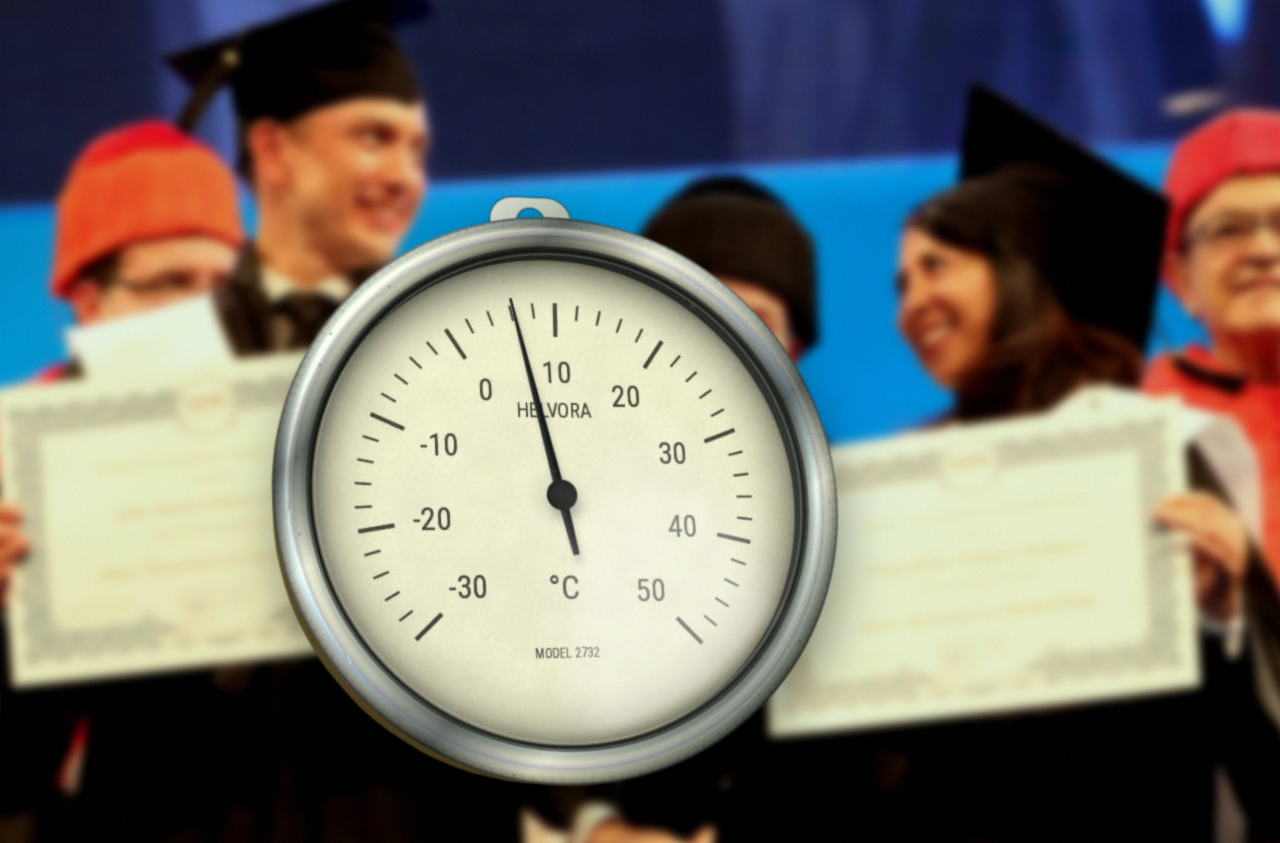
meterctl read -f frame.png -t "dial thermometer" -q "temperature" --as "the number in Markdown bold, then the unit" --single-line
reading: **6** °C
